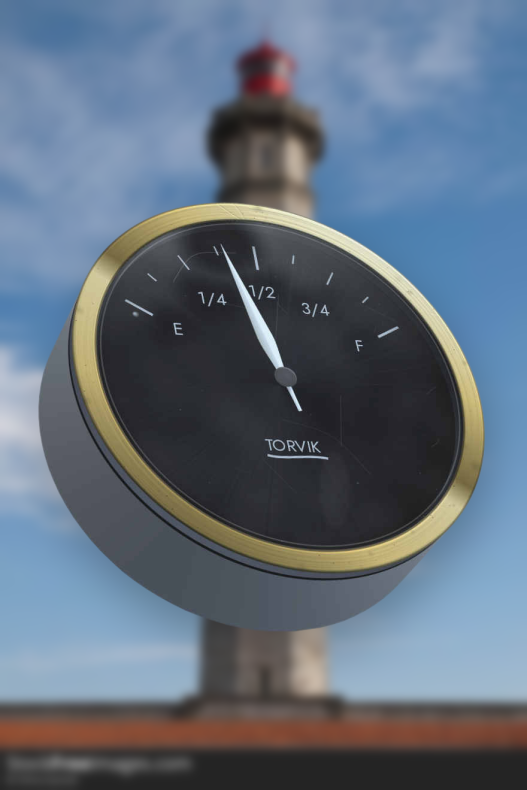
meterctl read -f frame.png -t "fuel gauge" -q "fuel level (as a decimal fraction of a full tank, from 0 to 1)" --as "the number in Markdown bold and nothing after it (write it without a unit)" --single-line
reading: **0.375**
